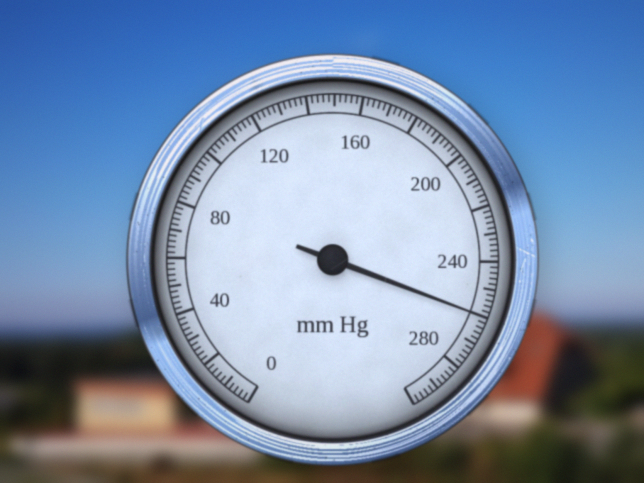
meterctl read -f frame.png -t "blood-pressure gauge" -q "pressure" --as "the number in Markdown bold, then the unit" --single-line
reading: **260** mmHg
